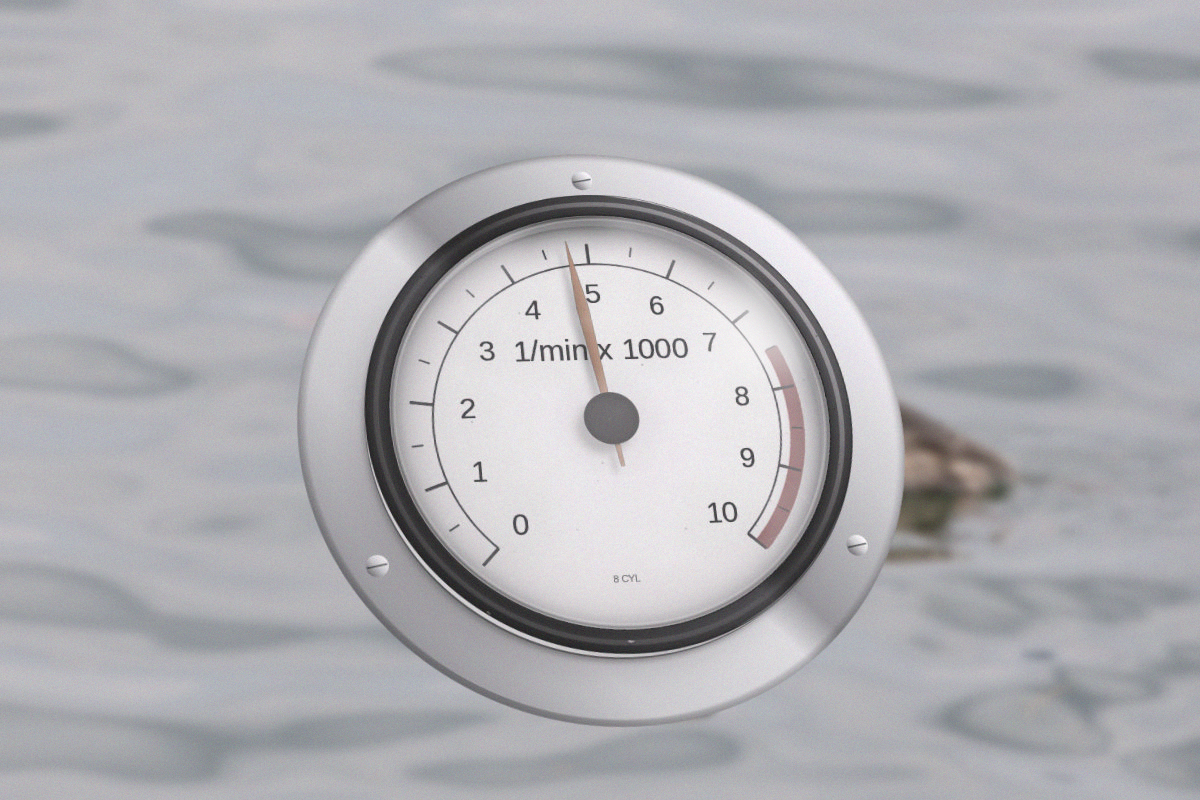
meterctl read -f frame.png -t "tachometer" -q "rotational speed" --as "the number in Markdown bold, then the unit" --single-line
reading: **4750** rpm
